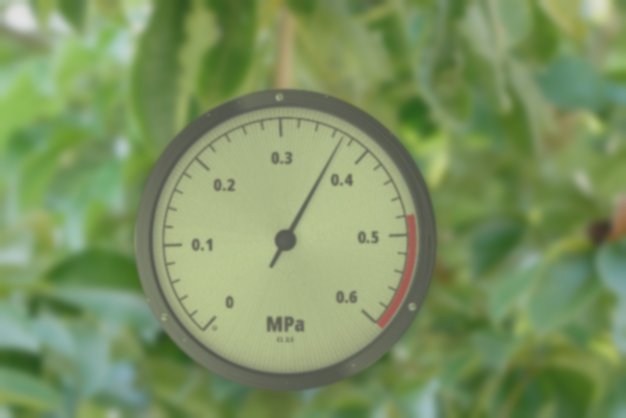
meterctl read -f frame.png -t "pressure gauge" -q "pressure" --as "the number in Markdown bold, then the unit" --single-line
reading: **0.37** MPa
